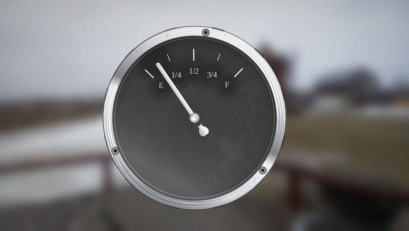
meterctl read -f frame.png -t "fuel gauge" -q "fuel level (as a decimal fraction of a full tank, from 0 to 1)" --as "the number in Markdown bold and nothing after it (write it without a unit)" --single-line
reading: **0.125**
